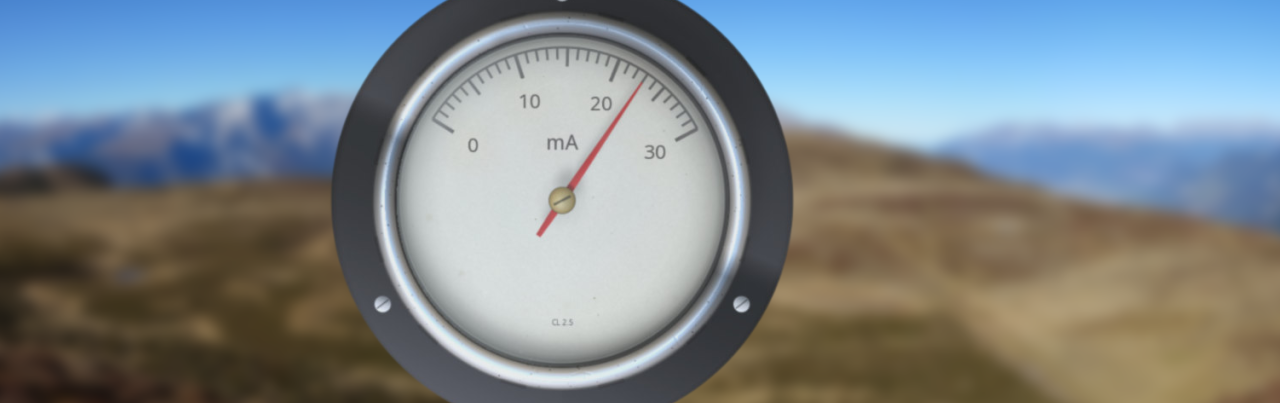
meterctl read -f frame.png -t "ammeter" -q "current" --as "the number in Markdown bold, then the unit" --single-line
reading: **23** mA
